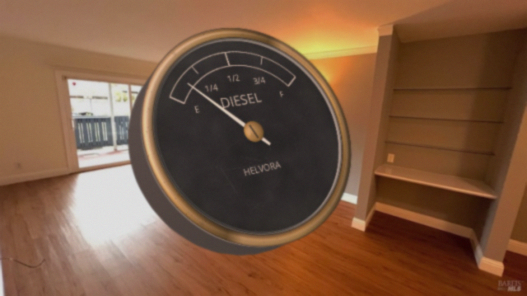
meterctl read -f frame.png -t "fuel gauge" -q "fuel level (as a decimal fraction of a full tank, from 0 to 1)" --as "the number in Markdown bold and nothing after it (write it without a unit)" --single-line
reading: **0.125**
